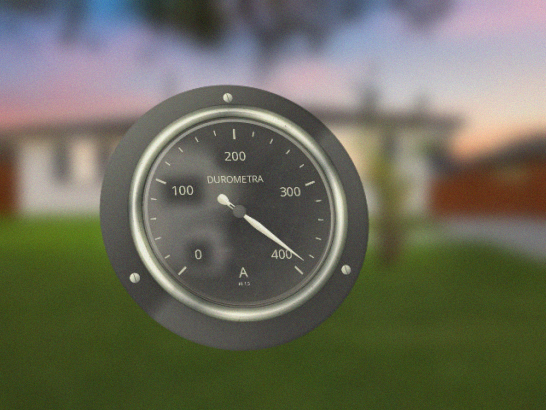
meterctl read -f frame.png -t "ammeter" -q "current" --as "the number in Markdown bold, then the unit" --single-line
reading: **390** A
